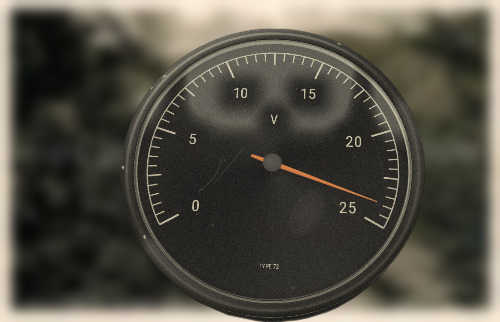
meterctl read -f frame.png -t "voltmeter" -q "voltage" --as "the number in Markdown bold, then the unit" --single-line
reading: **24** V
